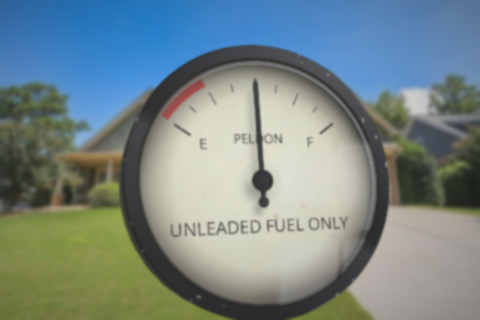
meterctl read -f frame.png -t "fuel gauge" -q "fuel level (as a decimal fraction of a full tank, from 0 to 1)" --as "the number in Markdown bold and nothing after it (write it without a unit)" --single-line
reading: **0.5**
